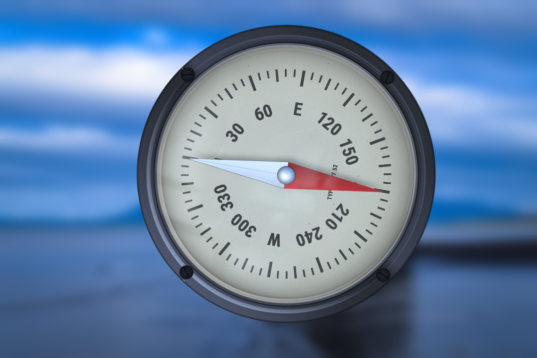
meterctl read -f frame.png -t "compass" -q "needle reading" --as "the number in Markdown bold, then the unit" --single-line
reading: **180** °
